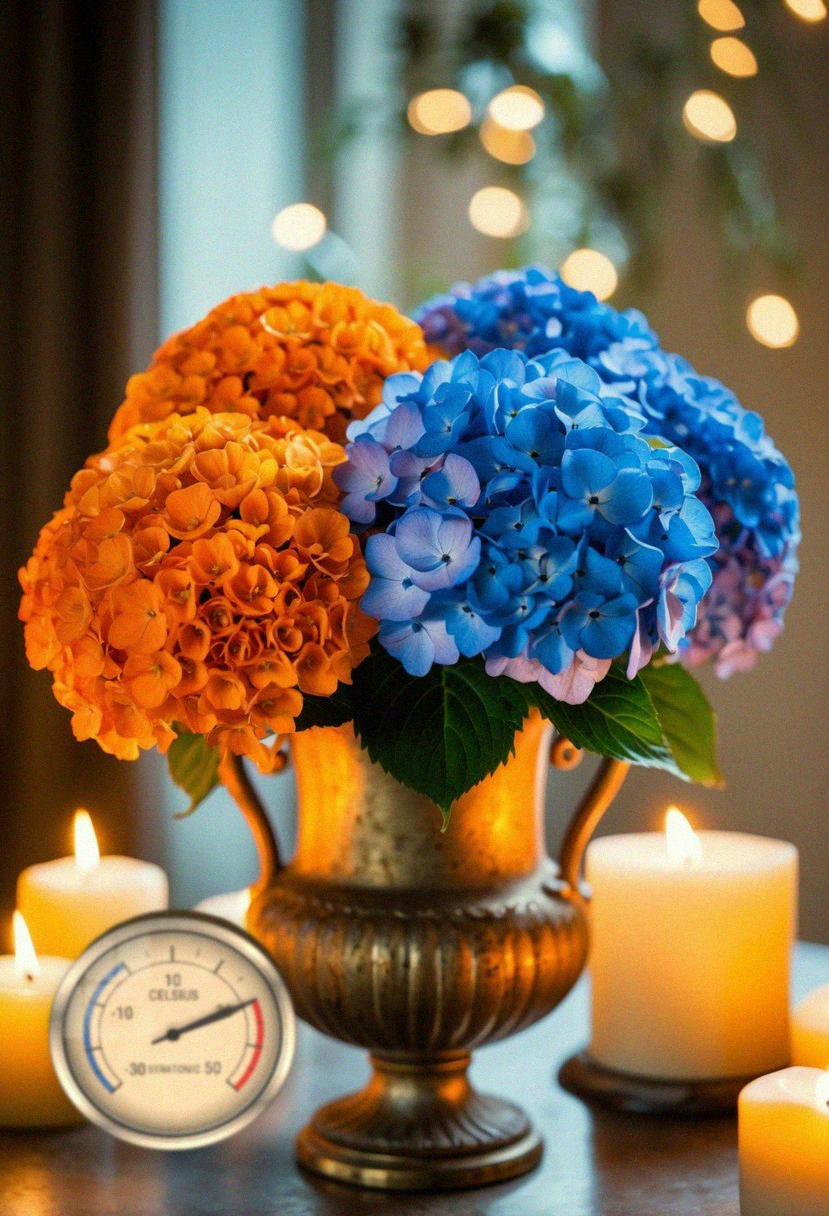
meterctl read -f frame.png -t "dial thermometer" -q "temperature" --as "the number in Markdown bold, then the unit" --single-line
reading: **30** °C
